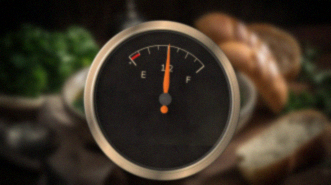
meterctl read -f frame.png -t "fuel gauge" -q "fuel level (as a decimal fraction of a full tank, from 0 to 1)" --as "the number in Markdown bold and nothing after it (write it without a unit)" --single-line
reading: **0.5**
